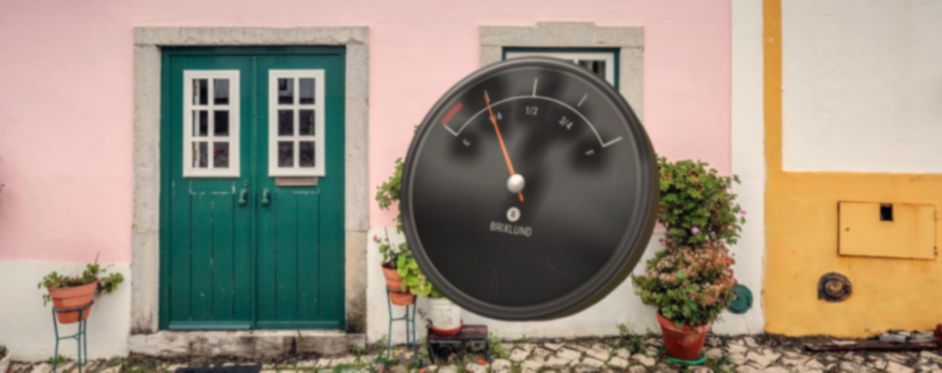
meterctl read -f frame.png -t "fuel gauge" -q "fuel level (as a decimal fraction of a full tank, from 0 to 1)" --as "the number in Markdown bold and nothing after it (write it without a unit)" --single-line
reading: **0.25**
